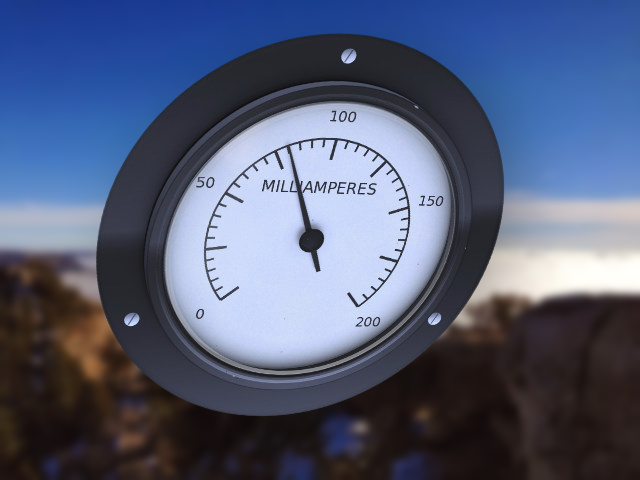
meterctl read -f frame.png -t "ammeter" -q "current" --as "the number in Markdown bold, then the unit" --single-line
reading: **80** mA
